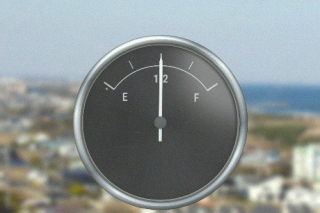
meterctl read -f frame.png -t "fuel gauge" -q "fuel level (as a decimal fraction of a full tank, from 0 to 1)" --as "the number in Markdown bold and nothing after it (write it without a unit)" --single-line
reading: **0.5**
